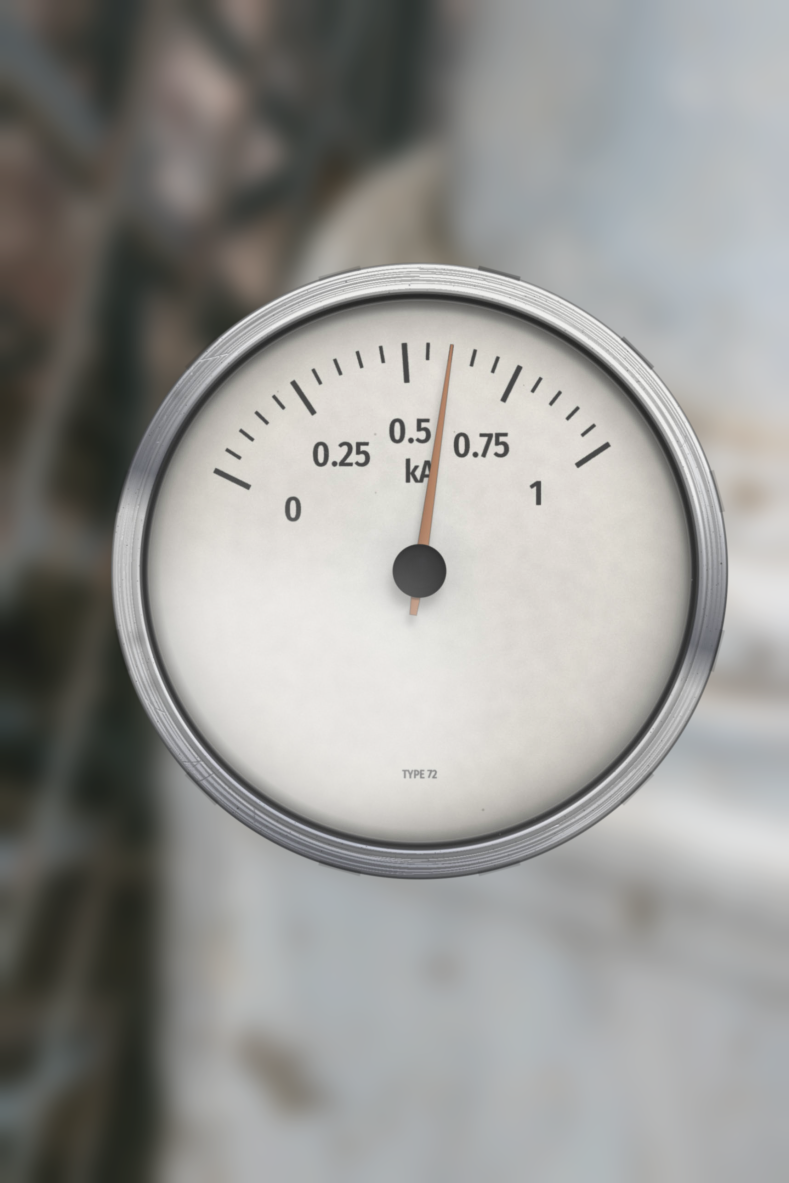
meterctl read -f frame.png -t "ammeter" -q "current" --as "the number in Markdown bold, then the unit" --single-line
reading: **0.6** kA
